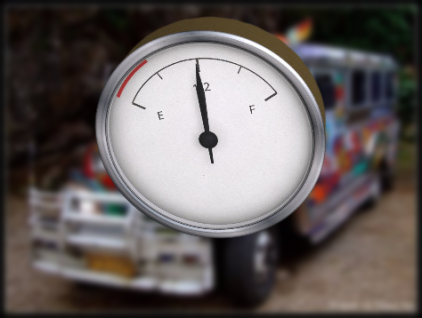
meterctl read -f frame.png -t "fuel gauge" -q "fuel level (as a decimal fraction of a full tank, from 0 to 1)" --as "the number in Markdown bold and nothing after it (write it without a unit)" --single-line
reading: **0.5**
